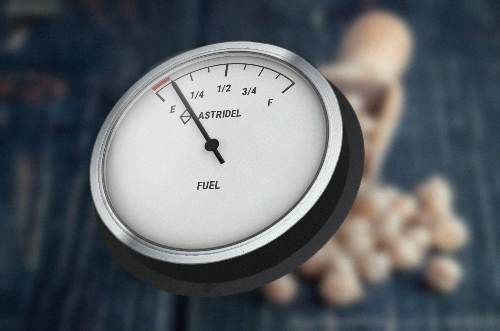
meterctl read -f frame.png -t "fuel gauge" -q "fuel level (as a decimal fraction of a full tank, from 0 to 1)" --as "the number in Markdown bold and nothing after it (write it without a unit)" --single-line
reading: **0.125**
